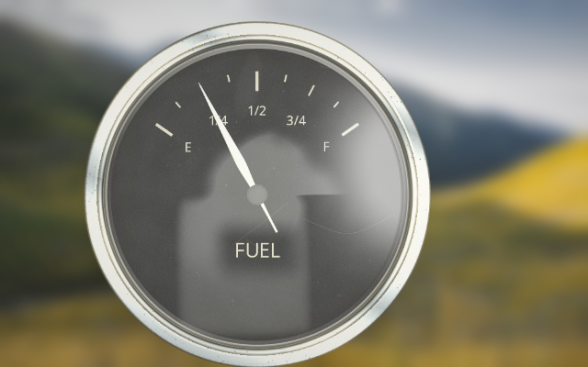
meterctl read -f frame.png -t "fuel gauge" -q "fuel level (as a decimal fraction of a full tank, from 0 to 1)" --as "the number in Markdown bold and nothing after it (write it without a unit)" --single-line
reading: **0.25**
